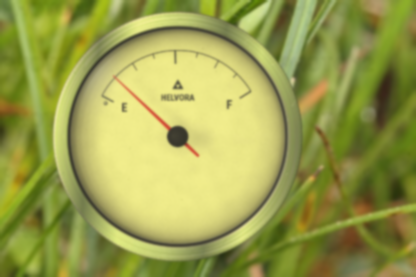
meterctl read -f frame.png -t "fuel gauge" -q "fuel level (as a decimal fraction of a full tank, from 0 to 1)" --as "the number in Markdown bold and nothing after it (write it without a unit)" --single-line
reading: **0.125**
